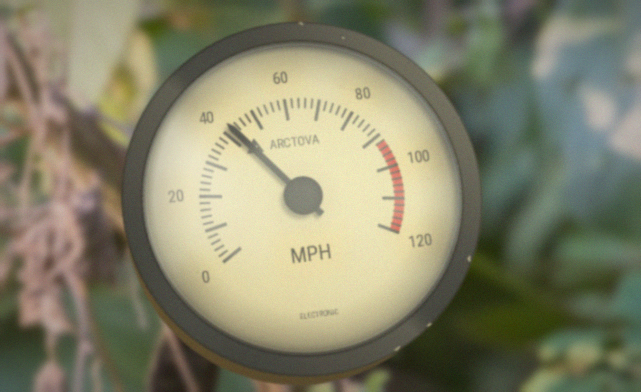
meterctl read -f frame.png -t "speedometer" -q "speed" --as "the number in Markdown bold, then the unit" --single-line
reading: **42** mph
